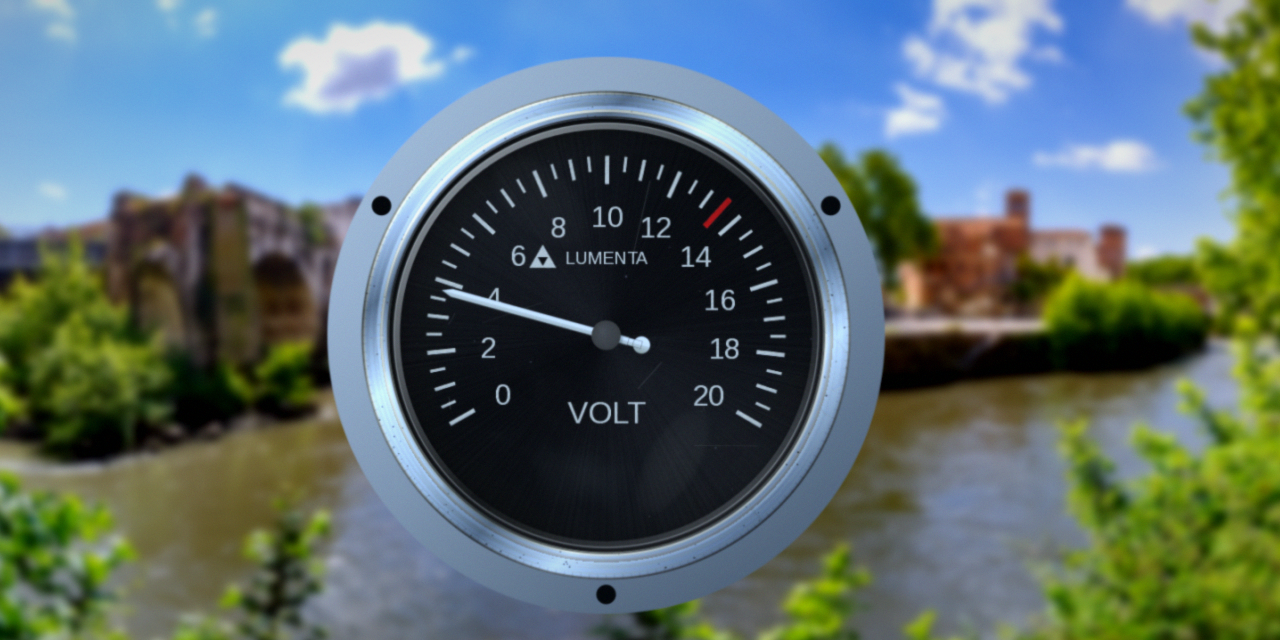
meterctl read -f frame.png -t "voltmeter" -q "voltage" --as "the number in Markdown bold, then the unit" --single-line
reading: **3.75** V
